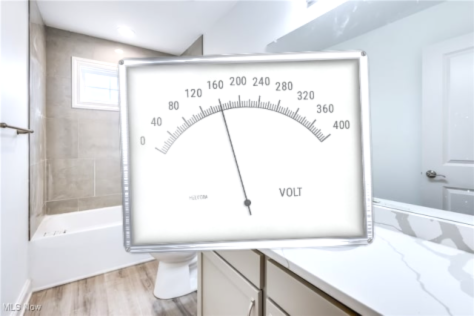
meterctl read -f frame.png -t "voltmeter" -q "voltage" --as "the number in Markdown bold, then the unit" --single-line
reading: **160** V
